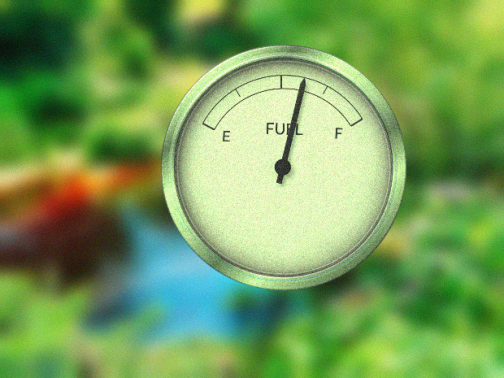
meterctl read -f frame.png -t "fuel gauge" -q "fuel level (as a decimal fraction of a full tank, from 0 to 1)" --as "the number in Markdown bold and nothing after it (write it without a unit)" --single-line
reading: **0.625**
